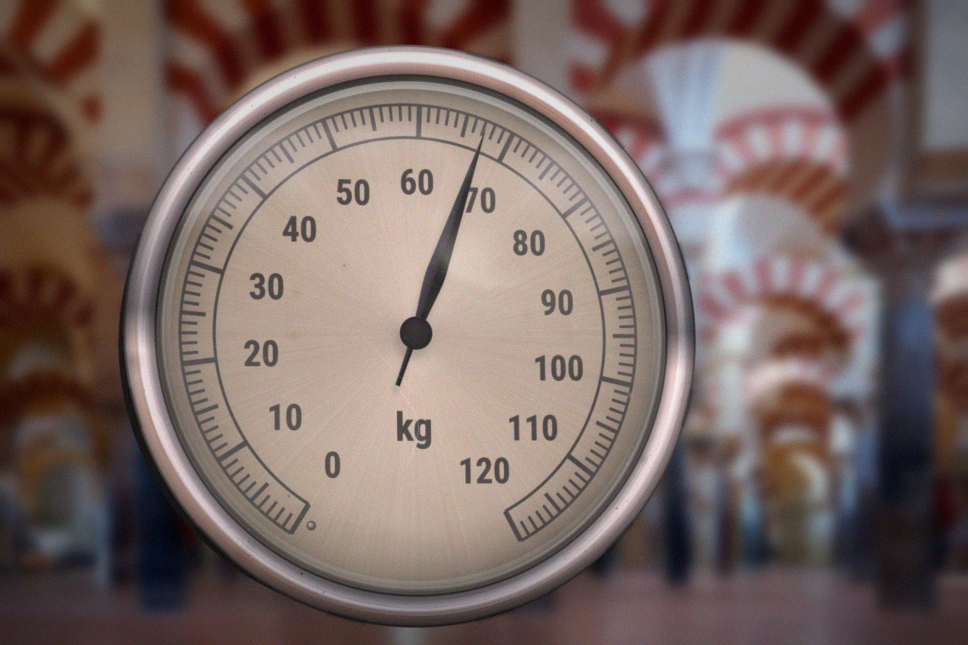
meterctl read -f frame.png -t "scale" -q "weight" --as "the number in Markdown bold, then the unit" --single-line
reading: **67** kg
